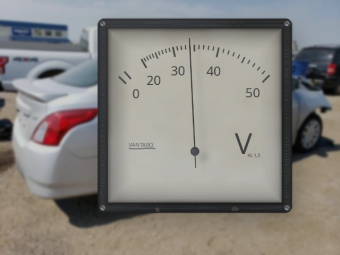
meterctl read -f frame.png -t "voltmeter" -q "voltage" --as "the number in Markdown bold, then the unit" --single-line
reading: **34** V
